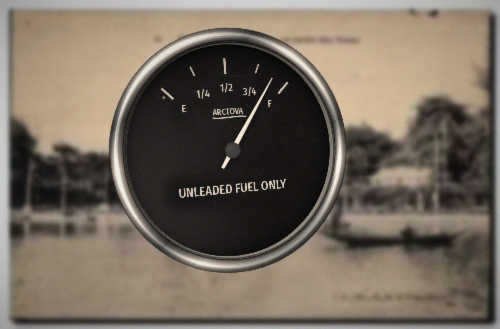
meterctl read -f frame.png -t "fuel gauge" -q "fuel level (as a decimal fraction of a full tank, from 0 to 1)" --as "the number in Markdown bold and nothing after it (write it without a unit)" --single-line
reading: **0.875**
